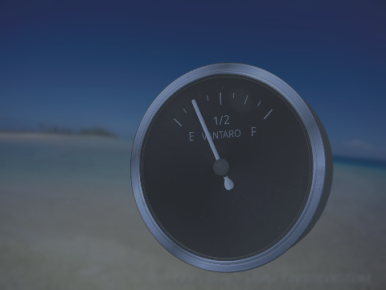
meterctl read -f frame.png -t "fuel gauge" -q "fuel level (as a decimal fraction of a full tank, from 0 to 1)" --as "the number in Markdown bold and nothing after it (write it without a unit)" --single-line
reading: **0.25**
